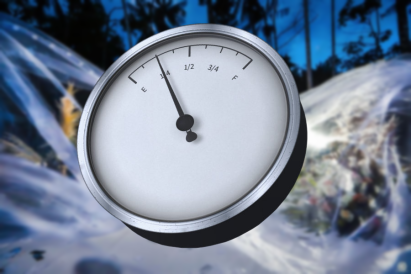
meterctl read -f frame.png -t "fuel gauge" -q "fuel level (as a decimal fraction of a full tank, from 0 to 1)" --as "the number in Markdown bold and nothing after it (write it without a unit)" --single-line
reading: **0.25**
